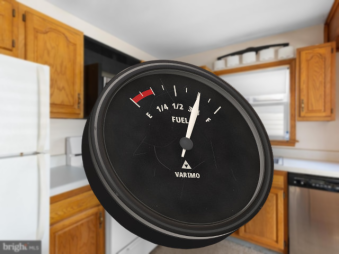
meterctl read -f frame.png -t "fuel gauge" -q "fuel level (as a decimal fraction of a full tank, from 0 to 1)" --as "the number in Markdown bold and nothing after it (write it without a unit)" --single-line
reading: **0.75**
